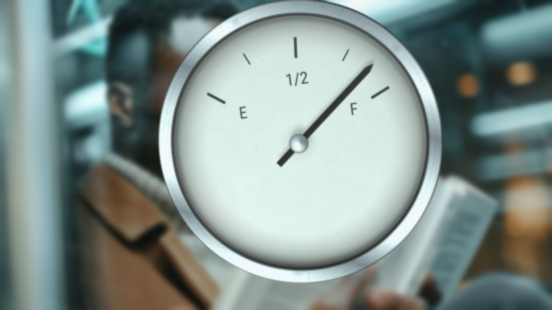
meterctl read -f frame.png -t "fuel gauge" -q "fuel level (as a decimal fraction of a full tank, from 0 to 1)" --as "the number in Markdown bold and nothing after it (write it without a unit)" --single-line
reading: **0.875**
